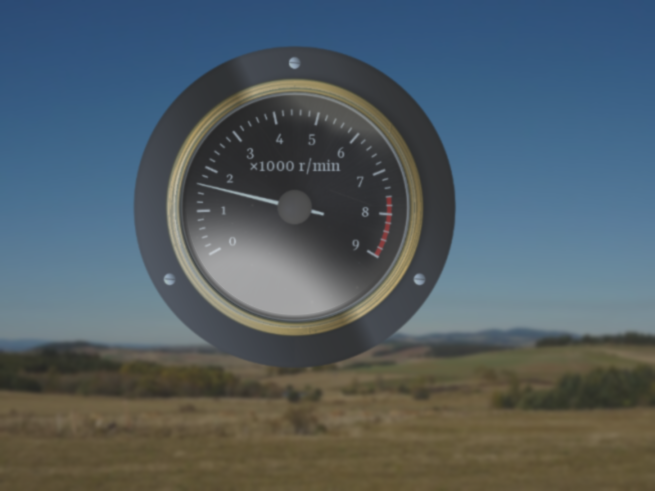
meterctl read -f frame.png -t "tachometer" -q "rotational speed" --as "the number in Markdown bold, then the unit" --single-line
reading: **1600** rpm
